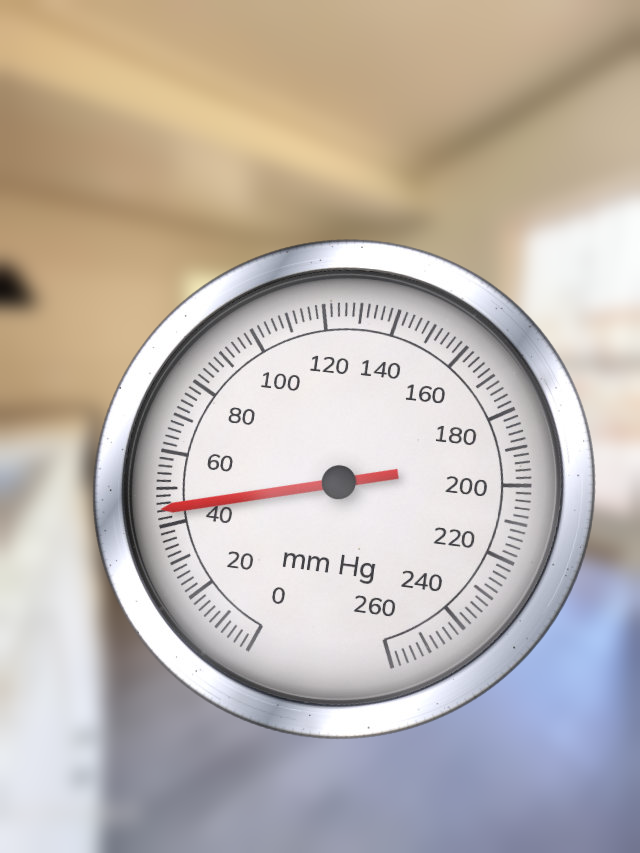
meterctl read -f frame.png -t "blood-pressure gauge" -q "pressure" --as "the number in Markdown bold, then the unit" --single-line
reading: **44** mmHg
